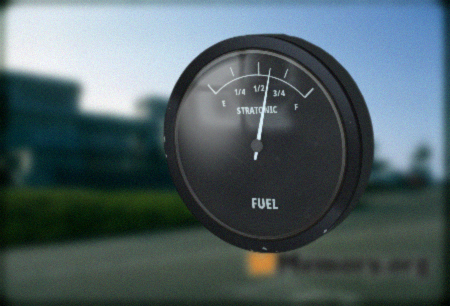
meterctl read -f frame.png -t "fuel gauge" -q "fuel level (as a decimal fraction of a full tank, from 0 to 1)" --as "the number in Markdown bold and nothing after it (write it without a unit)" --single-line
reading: **0.625**
